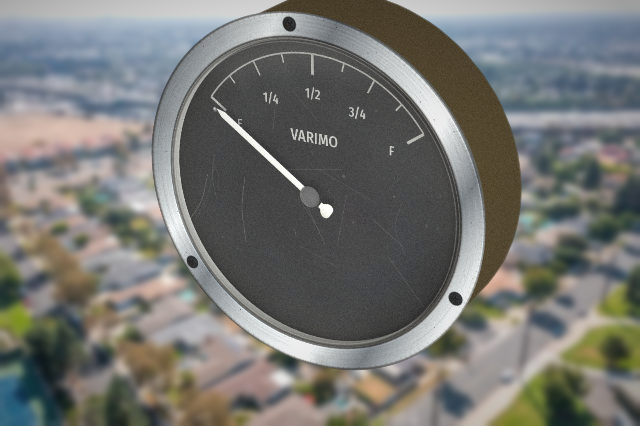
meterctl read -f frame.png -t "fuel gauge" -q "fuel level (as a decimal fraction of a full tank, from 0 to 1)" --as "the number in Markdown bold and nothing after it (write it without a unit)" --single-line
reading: **0**
